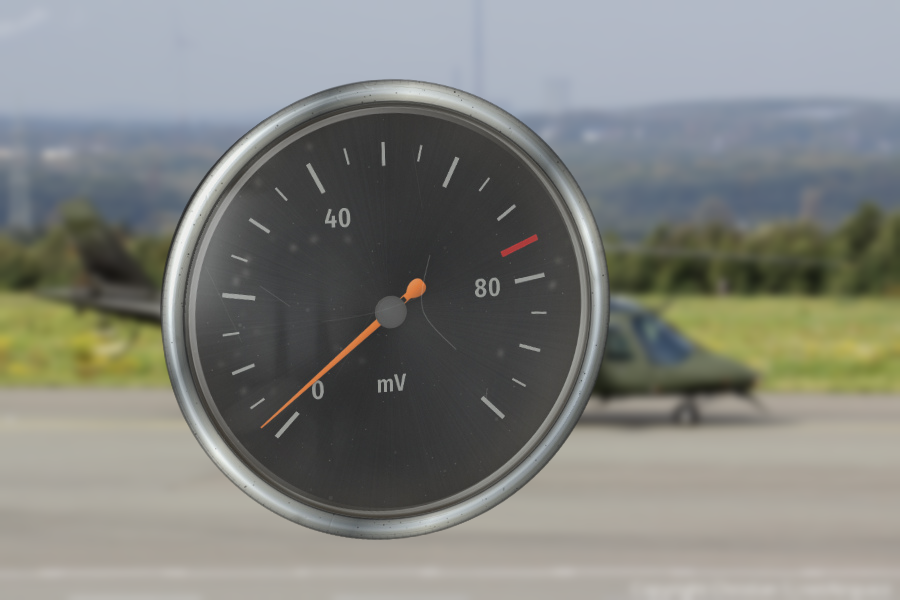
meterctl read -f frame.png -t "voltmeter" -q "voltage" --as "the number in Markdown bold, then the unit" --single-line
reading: **2.5** mV
